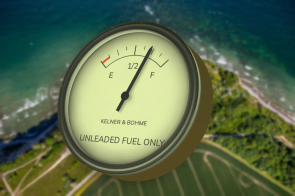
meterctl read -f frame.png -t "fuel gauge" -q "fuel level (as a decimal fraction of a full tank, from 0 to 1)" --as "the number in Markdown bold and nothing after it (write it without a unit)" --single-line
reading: **0.75**
